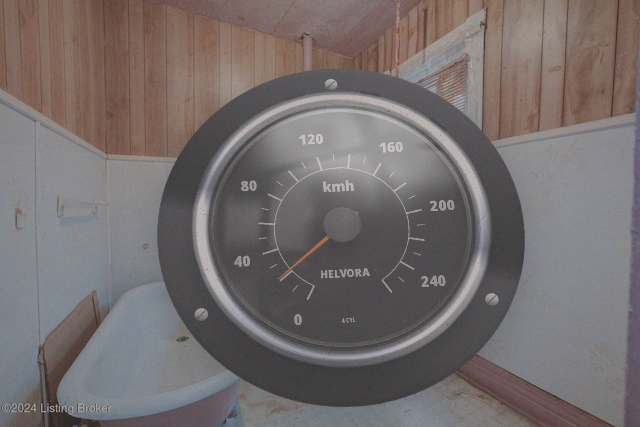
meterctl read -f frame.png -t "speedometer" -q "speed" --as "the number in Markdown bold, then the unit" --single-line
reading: **20** km/h
